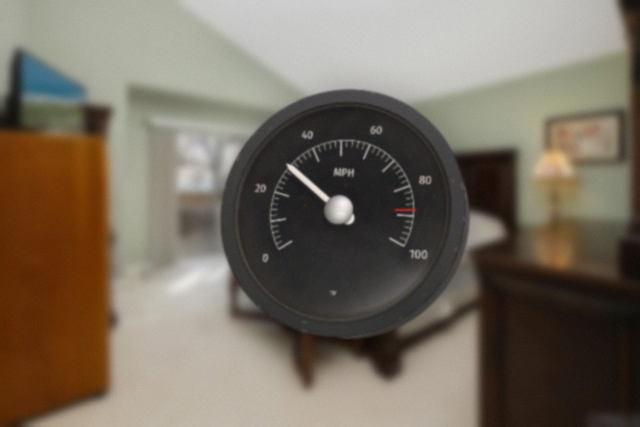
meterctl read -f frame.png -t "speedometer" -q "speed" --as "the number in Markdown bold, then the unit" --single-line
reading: **30** mph
